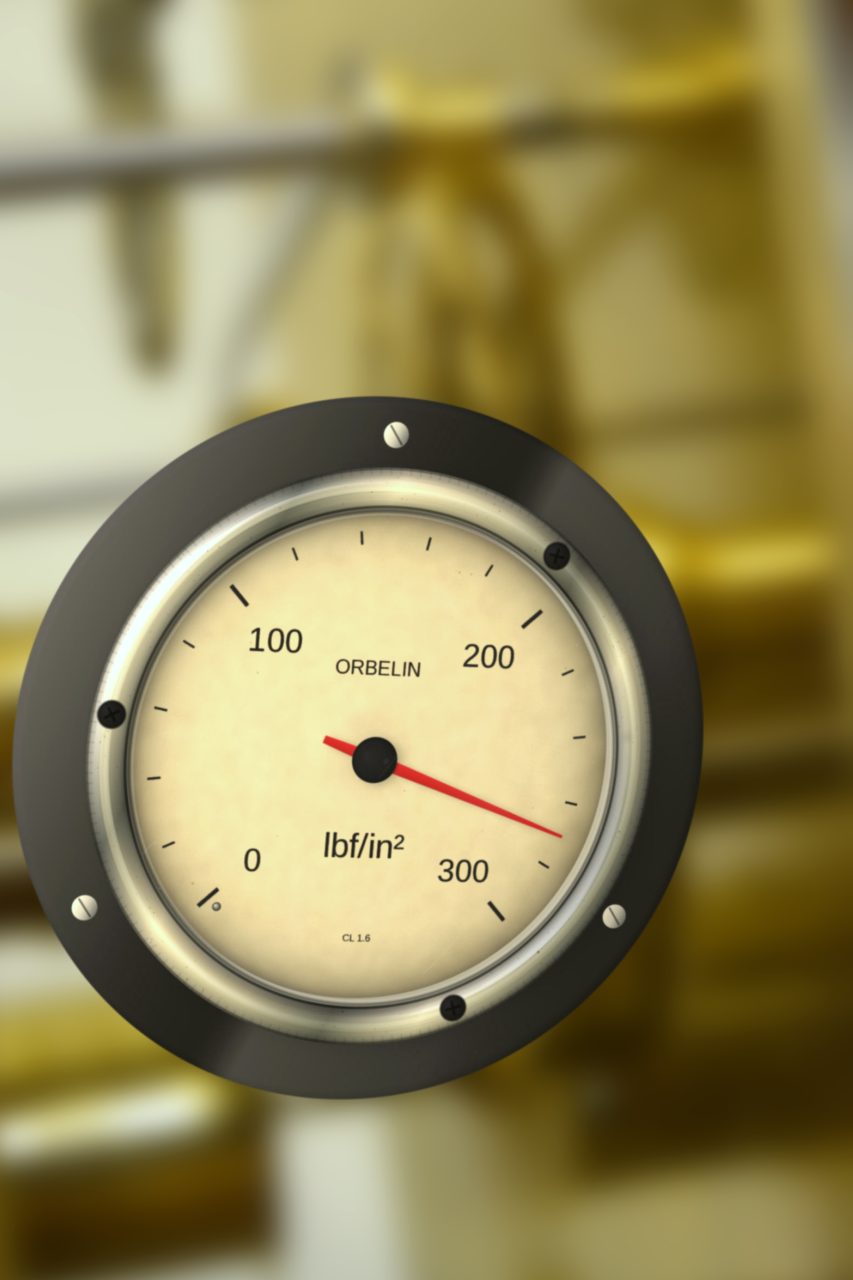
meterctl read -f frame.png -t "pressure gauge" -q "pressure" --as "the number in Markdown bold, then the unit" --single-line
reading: **270** psi
